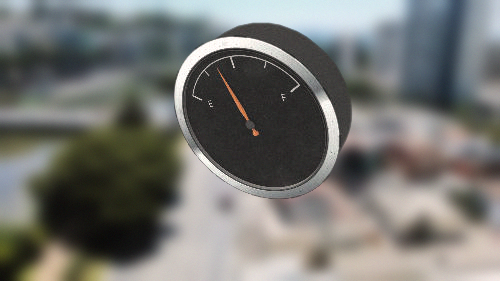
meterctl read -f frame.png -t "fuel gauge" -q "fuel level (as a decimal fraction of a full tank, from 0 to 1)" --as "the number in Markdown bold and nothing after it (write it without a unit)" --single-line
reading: **0.375**
